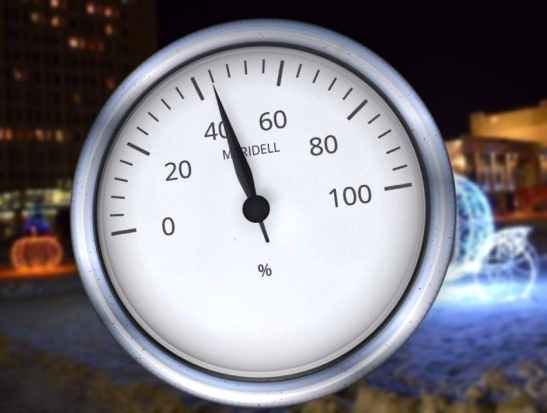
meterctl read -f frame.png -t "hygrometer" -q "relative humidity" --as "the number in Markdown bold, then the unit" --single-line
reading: **44** %
